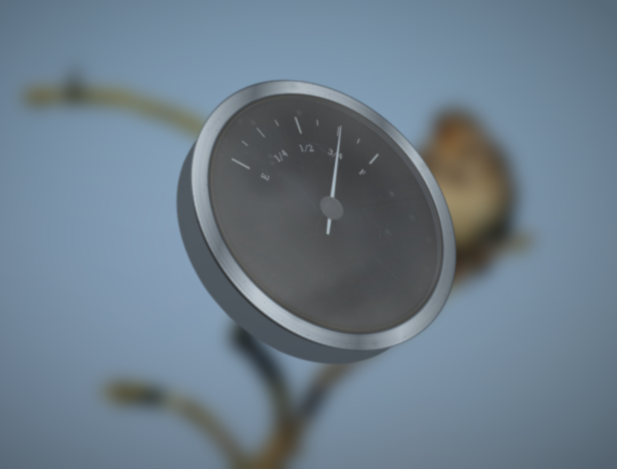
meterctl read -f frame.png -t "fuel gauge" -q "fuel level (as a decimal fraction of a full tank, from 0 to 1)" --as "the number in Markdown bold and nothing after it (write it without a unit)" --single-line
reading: **0.75**
